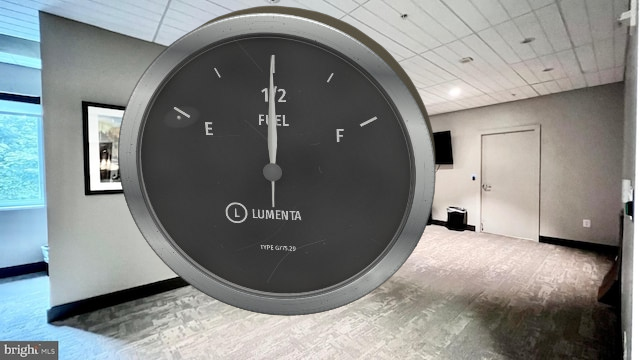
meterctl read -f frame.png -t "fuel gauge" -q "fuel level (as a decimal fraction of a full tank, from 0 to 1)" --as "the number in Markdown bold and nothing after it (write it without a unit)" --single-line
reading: **0.5**
